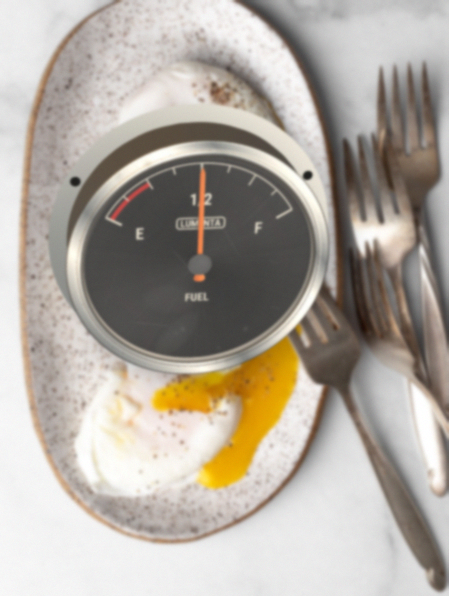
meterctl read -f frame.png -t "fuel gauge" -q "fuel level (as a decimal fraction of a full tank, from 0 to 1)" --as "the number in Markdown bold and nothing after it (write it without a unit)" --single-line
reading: **0.5**
